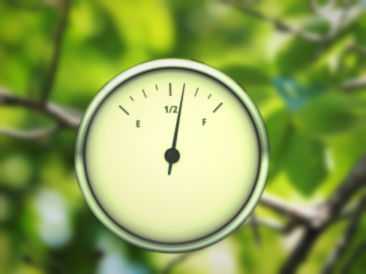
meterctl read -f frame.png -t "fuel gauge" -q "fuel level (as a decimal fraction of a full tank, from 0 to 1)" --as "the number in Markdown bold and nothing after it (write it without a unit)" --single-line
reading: **0.625**
